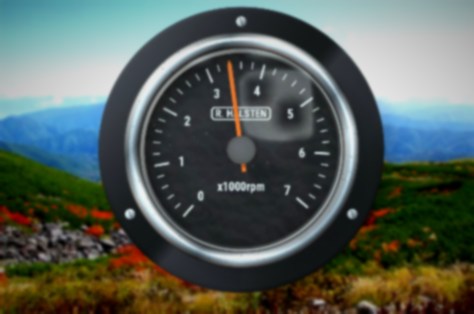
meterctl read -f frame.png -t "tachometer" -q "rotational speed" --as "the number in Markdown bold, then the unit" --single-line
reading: **3400** rpm
